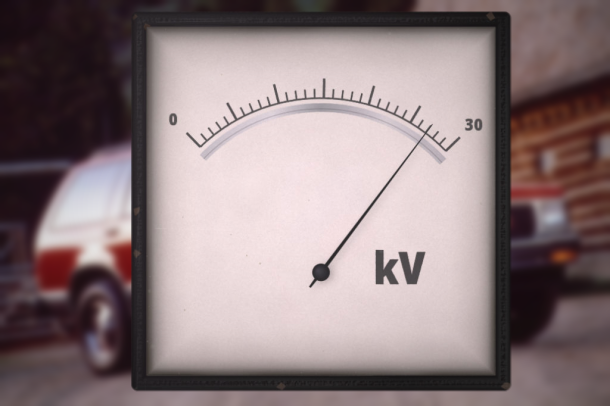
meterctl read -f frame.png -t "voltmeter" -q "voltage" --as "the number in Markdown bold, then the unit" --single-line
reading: **27** kV
